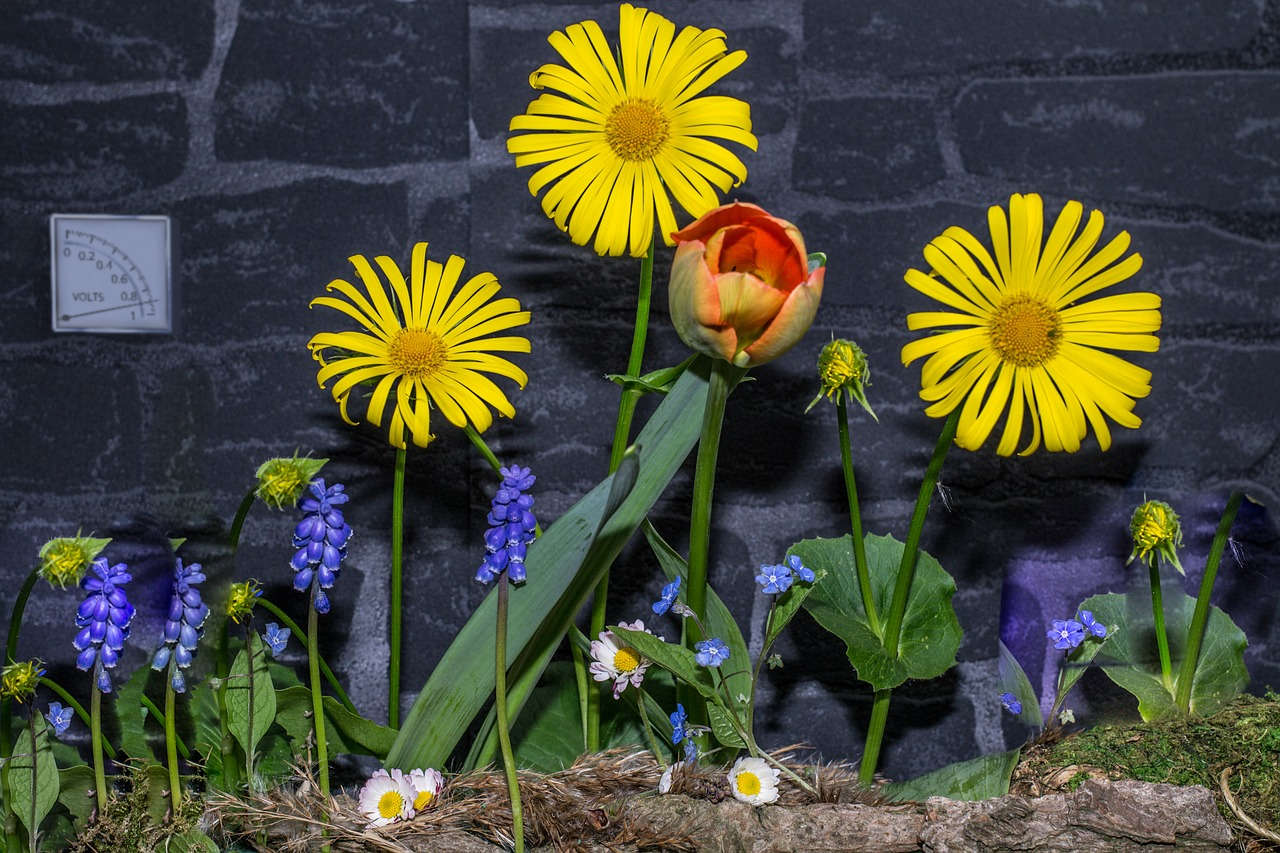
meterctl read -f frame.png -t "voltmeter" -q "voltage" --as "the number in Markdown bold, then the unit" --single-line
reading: **0.9** V
